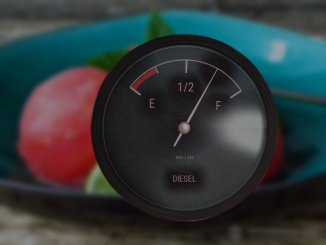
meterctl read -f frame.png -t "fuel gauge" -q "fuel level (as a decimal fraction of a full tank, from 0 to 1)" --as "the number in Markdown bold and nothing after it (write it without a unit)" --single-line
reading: **0.75**
